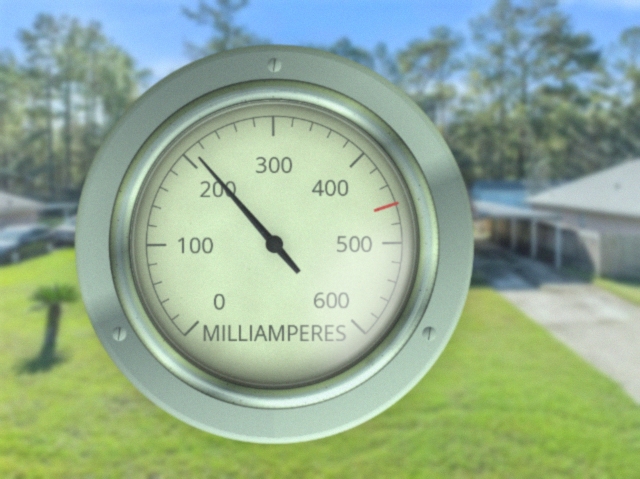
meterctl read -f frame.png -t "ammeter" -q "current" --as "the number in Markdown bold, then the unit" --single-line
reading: **210** mA
